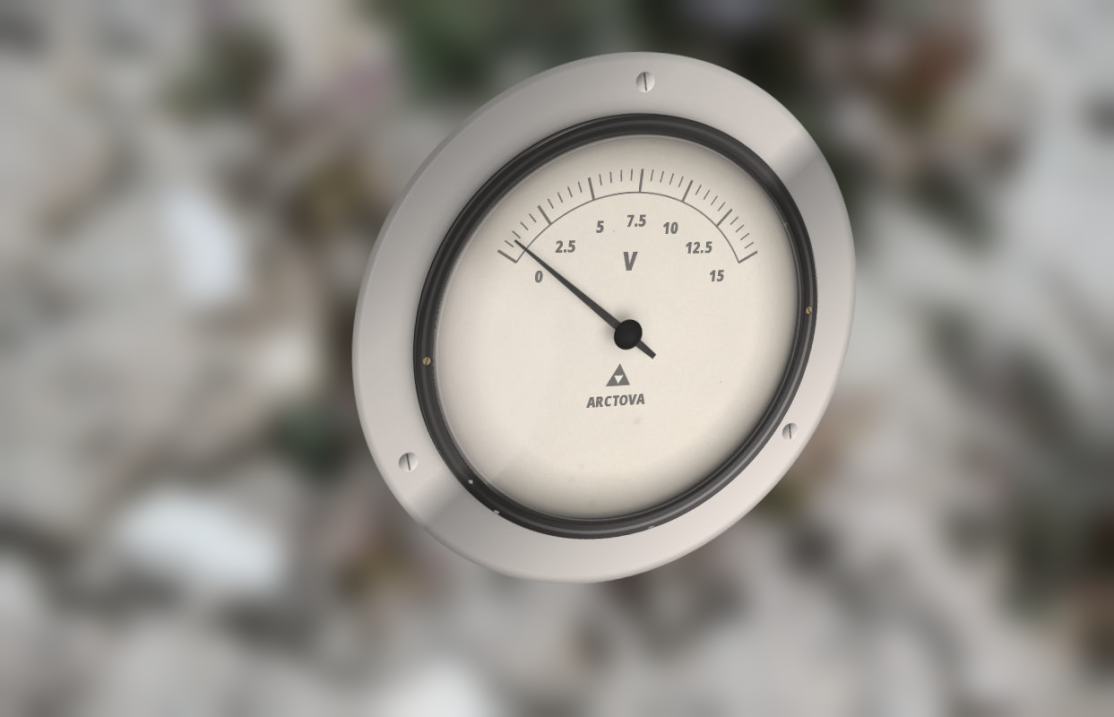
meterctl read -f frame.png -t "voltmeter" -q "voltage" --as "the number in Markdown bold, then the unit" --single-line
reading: **0.75** V
